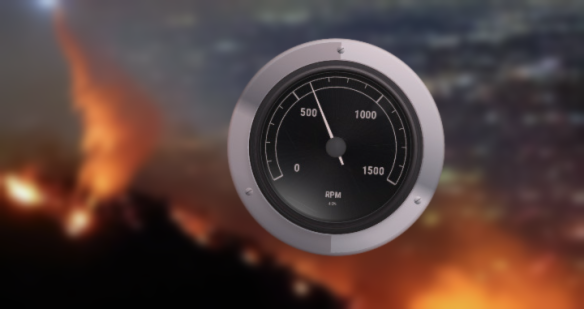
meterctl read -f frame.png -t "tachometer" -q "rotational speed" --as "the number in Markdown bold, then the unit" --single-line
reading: **600** rpm
